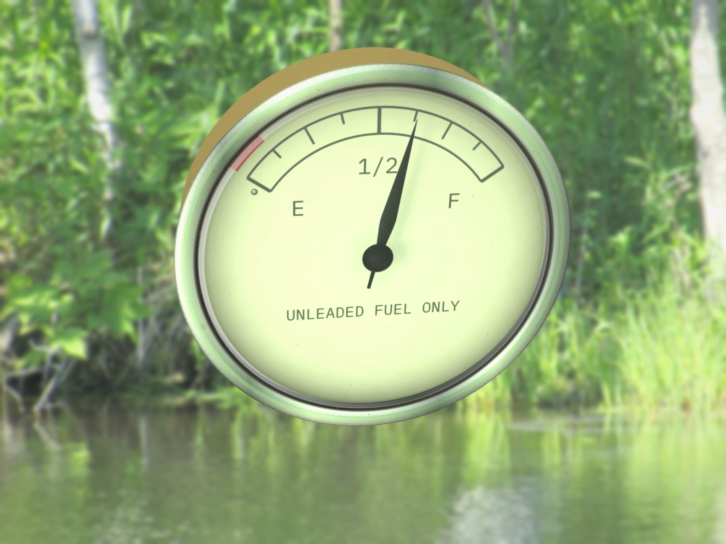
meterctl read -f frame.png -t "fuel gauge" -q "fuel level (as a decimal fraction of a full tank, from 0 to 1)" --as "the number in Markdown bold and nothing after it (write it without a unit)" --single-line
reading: **0.625**
